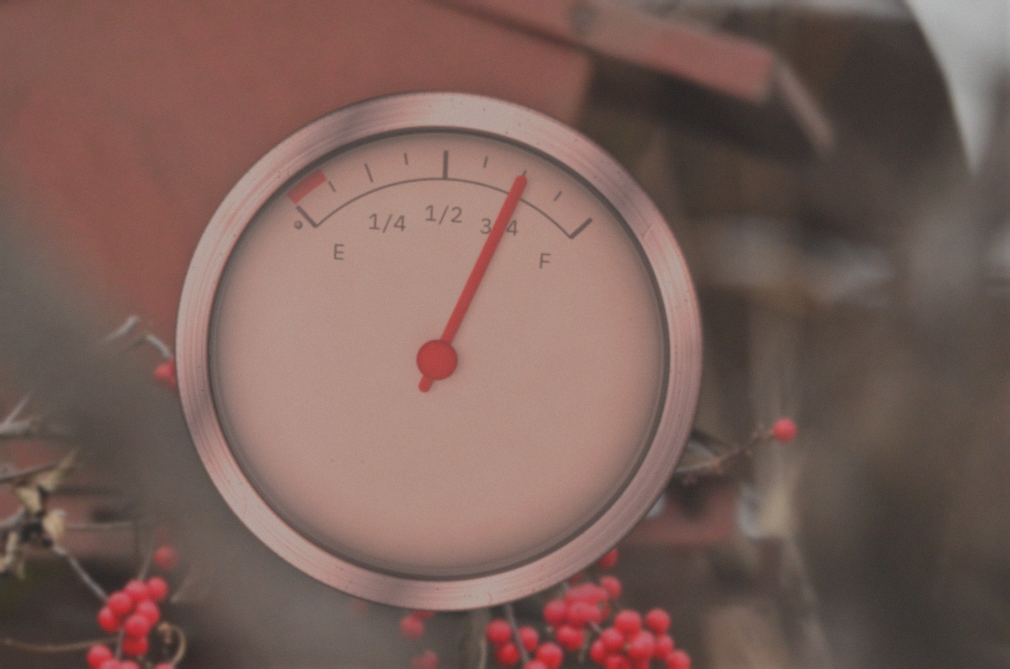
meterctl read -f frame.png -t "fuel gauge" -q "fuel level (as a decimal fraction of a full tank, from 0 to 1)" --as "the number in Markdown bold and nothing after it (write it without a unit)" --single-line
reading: **0.75**
